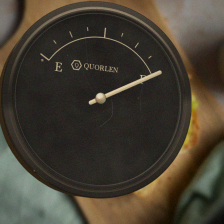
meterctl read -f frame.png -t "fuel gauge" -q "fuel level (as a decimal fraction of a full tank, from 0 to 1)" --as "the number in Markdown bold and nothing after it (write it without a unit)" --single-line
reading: **1**
